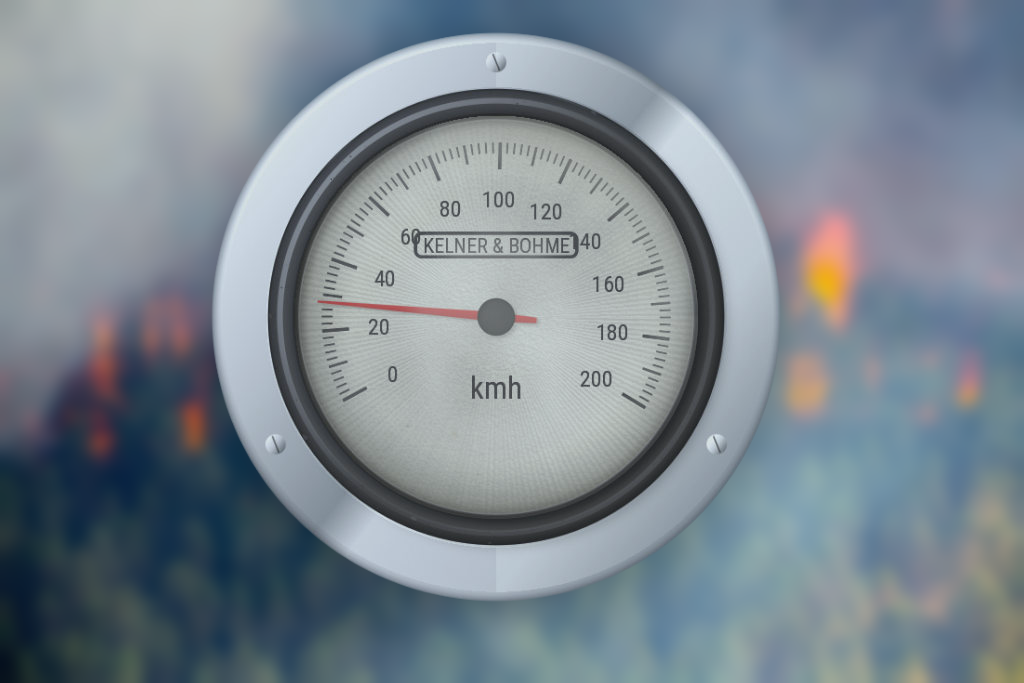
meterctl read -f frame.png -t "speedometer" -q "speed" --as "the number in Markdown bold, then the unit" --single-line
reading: **28** km/h
